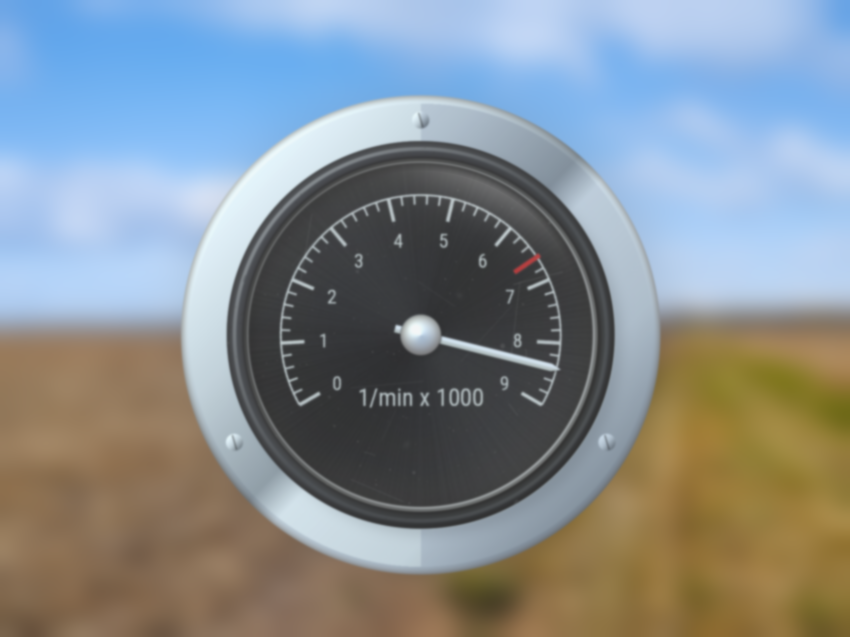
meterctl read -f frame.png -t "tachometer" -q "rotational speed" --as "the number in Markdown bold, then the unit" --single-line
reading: **8400** rpm
